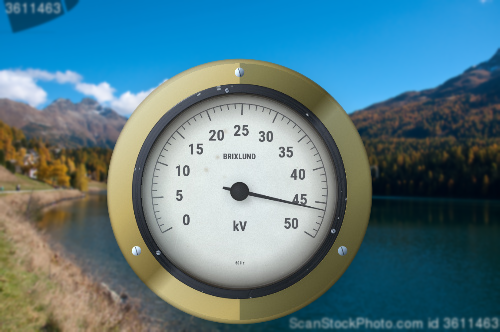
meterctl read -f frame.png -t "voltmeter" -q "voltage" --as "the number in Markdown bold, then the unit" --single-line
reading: **46** kV
